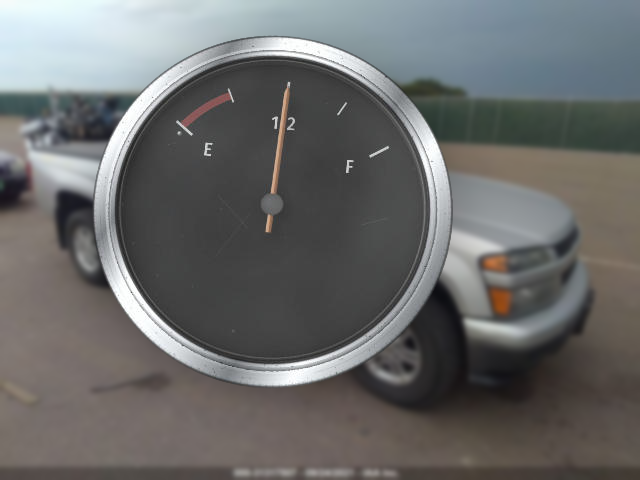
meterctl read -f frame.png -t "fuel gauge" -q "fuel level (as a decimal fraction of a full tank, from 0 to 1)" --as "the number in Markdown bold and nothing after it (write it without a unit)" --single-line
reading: **0.5**
